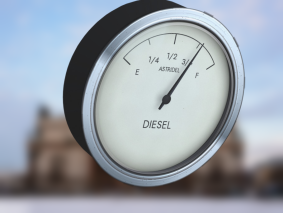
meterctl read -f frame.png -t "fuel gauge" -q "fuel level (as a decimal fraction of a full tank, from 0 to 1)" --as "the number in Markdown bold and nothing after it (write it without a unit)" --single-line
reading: **0.75**
